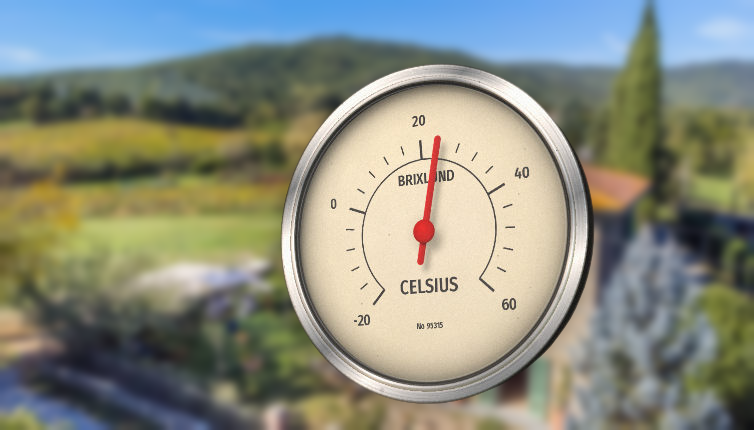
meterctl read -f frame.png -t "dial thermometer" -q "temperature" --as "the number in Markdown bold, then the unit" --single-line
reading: **24** °C
